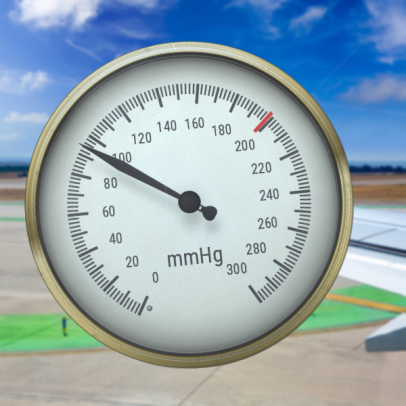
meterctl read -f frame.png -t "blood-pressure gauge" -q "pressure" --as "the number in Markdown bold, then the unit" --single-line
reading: **94** mmHg
